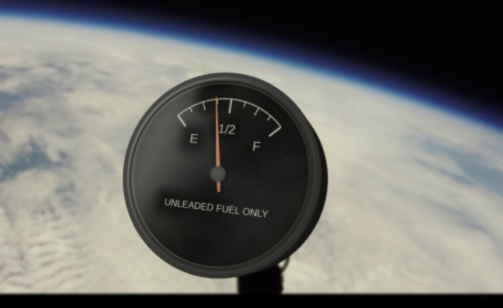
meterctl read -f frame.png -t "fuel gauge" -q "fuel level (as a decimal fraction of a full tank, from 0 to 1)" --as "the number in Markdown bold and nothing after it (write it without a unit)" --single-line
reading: **0.375**
